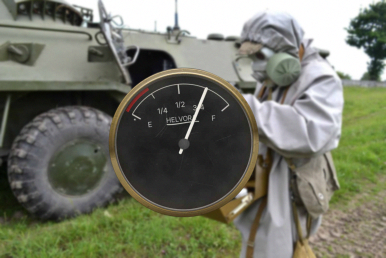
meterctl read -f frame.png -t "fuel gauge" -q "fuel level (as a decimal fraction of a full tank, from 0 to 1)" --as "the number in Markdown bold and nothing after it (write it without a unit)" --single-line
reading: **0.75**
